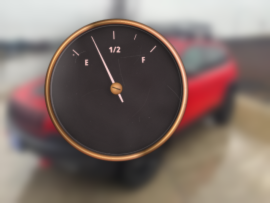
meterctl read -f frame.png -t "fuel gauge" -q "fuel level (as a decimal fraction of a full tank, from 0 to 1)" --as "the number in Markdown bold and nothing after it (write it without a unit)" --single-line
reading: **0.25**
